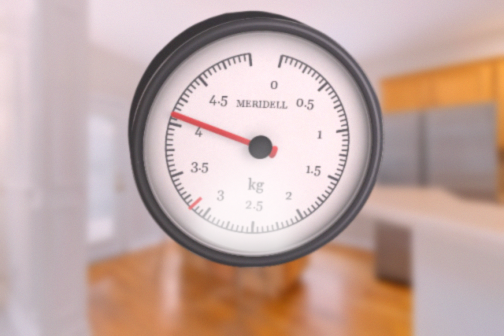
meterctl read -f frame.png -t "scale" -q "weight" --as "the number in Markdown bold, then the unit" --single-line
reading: **4.1** kg
